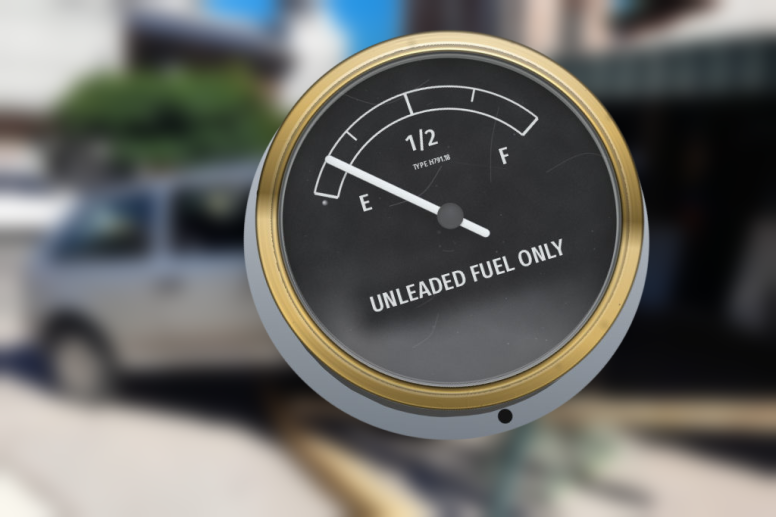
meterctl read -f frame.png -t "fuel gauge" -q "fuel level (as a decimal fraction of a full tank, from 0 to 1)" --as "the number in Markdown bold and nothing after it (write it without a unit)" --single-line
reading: **0.125**
